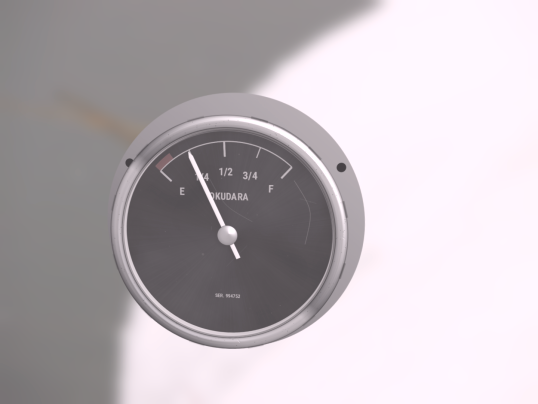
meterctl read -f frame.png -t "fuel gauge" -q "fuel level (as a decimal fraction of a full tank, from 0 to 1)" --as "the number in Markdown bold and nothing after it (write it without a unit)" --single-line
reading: **0.25**
